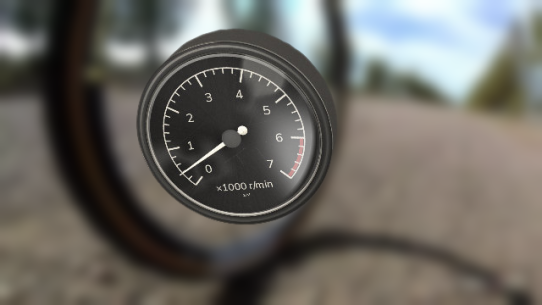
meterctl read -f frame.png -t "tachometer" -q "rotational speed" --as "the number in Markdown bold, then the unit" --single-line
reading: **400** rpm
